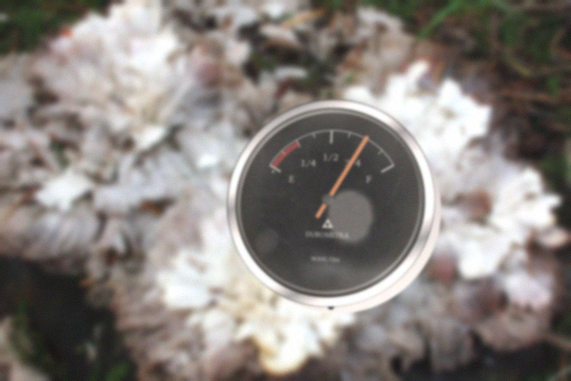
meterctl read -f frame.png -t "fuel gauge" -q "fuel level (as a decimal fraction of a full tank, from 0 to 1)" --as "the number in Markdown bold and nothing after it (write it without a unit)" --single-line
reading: **0.75**
